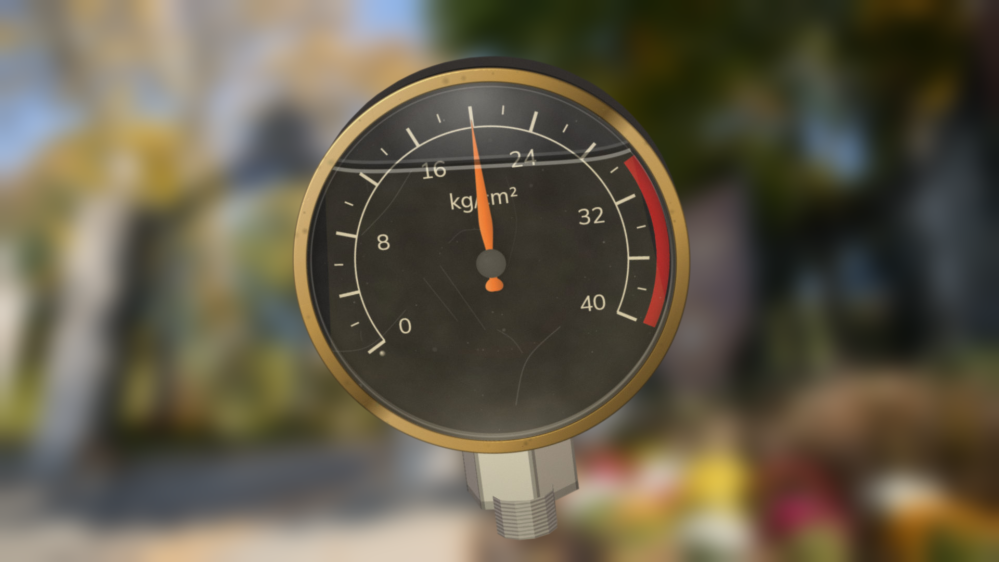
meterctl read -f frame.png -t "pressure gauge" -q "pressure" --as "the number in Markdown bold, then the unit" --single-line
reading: **20** kg/cm²
